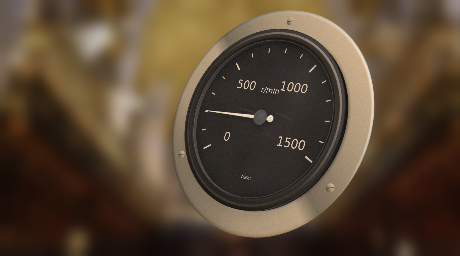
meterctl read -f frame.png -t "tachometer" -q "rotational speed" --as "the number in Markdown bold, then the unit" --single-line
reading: **200** rpm
